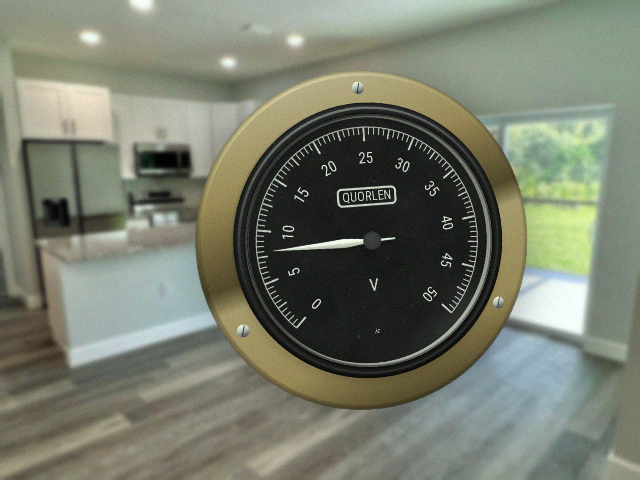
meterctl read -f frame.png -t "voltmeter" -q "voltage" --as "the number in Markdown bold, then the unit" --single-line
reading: **8** V
